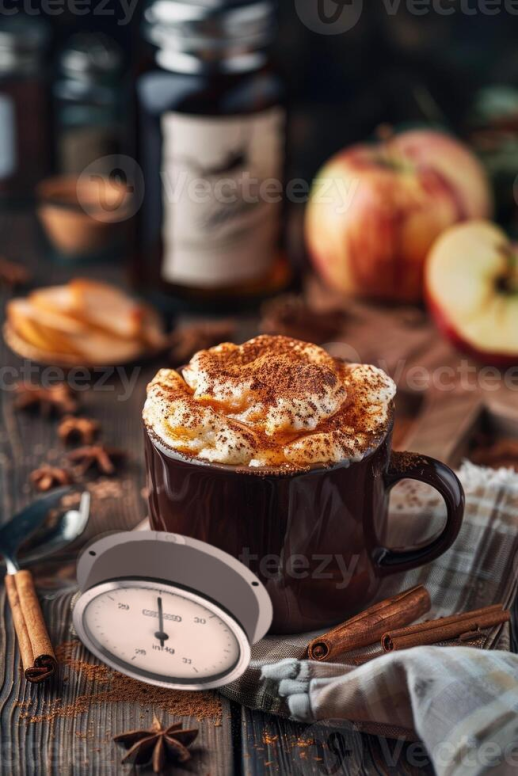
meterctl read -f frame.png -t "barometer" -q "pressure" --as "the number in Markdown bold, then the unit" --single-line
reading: **29.5** inHg
